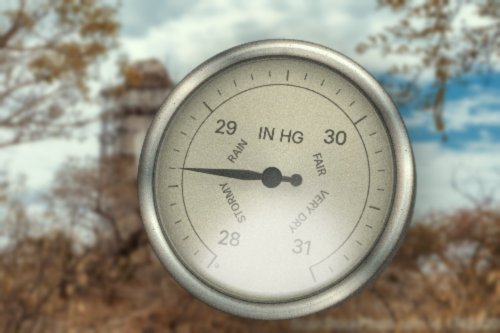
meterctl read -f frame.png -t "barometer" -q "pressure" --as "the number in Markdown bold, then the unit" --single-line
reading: **28.6** inHg
